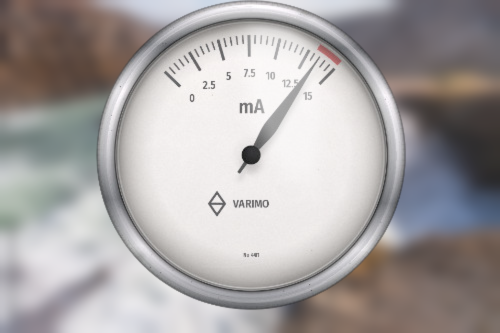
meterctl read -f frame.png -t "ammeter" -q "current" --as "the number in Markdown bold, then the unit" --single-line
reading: **13.5** mA
